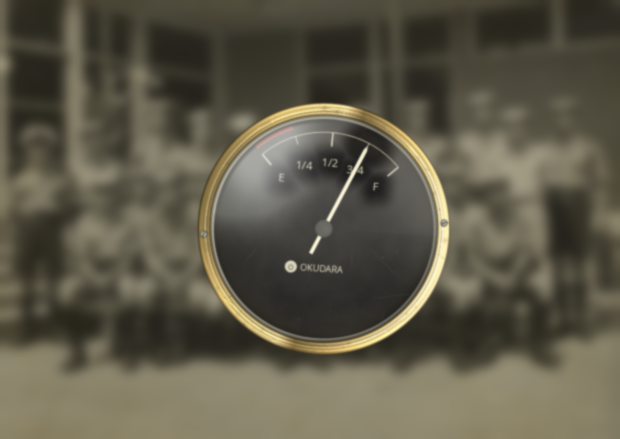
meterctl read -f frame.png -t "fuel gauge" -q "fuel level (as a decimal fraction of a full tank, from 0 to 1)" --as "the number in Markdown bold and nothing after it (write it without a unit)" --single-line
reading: **0.75**
